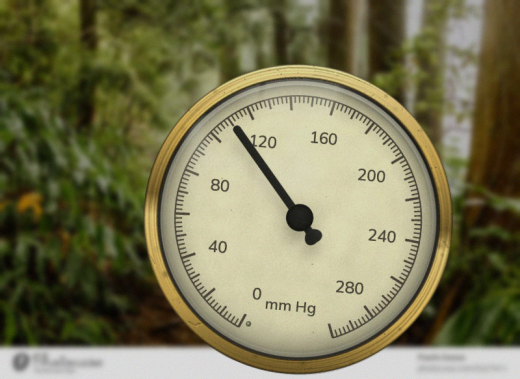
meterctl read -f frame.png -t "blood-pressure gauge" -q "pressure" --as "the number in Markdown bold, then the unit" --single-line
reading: **110** mmHg
